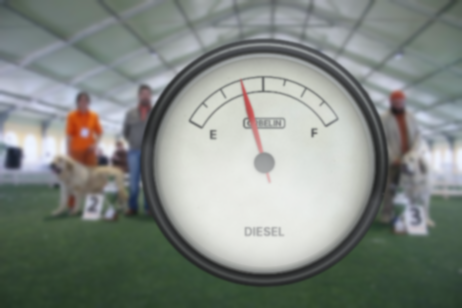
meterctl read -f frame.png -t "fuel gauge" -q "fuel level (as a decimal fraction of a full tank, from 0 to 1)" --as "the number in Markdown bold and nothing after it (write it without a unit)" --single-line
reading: **0.375**
